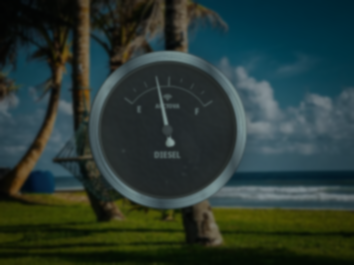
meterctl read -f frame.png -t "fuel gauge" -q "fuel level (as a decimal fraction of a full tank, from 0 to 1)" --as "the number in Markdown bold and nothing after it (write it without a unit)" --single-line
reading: **0.375**
